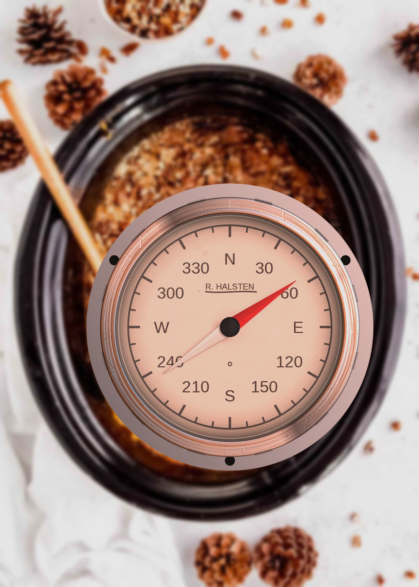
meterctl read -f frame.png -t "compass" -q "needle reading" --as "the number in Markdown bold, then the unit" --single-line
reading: **55** °
